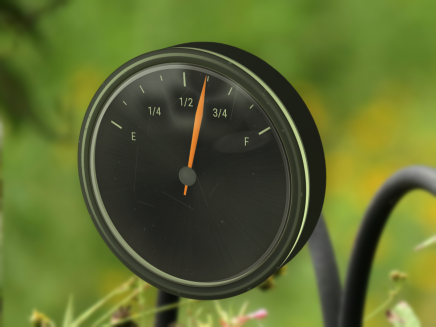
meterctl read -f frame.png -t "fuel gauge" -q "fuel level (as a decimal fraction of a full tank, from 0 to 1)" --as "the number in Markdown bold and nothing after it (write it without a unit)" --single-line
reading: **0.625**
